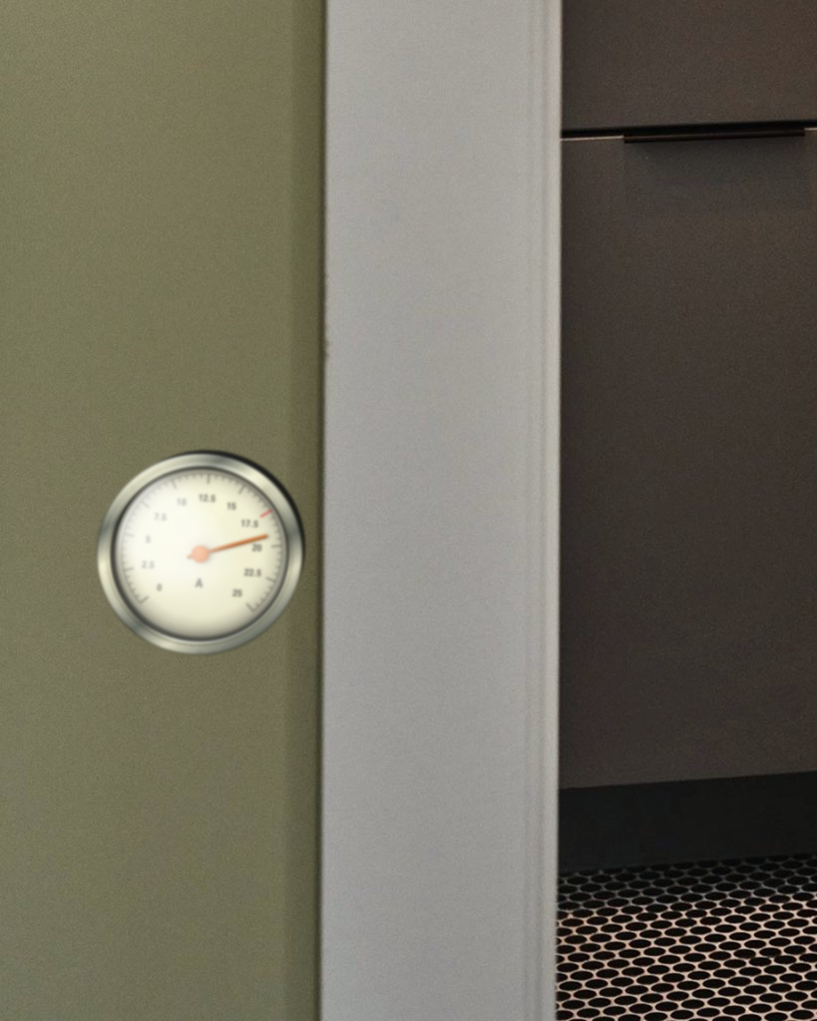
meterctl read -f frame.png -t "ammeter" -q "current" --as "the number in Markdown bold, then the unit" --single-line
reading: **19** A
